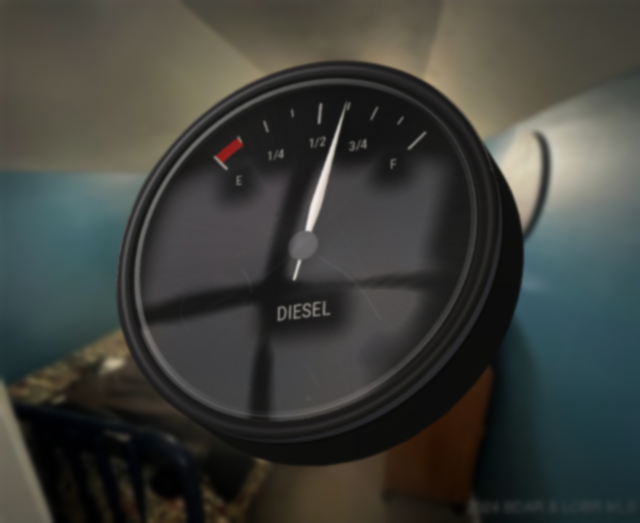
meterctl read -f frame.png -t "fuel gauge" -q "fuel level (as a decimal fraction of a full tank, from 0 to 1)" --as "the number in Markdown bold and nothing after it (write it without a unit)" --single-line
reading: **0.625**
